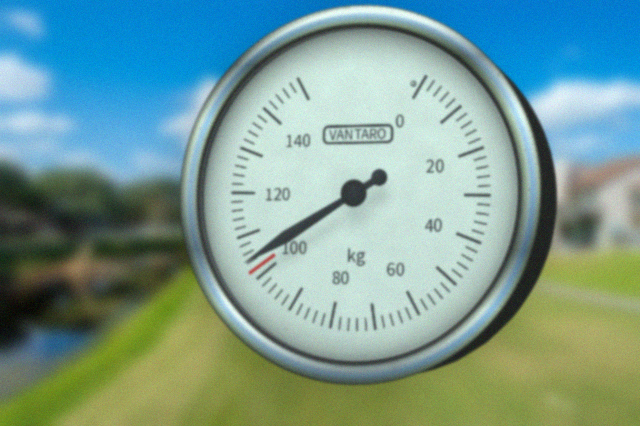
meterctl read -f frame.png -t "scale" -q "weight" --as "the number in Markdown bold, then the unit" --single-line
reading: **104** kg
